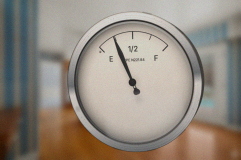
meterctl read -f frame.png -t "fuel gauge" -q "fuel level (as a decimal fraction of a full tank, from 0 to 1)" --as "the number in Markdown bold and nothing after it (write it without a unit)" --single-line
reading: **0.25**
